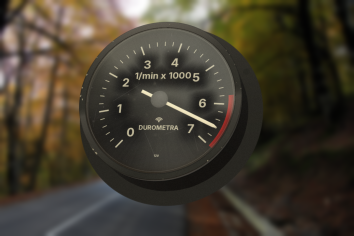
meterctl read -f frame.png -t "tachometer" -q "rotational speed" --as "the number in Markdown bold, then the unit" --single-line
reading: **6600** rpm
